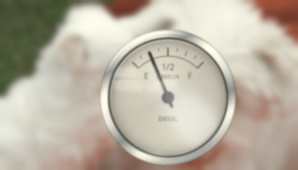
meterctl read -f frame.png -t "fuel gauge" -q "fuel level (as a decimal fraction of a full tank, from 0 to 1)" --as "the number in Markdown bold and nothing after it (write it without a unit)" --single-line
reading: **0.25**
